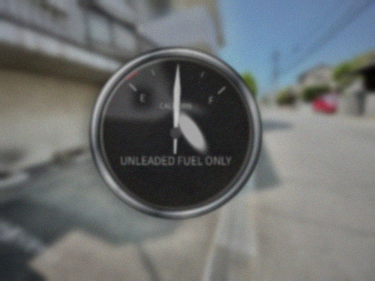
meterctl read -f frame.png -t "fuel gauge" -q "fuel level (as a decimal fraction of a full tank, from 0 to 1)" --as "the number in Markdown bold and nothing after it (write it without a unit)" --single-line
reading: **0.5**
